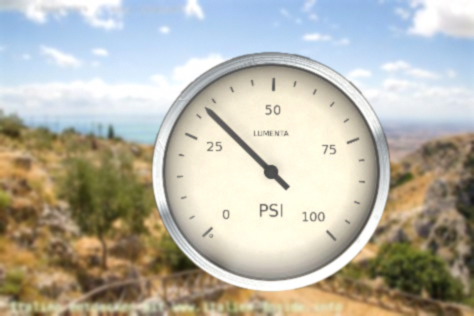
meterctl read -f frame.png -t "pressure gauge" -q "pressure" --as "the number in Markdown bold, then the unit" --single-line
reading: **32.5** psi
